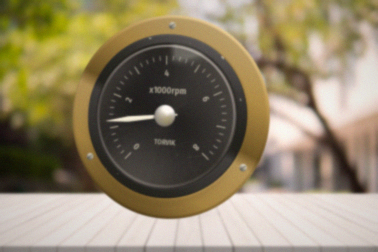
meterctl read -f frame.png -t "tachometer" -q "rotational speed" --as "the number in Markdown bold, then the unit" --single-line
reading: **1200** rpm
